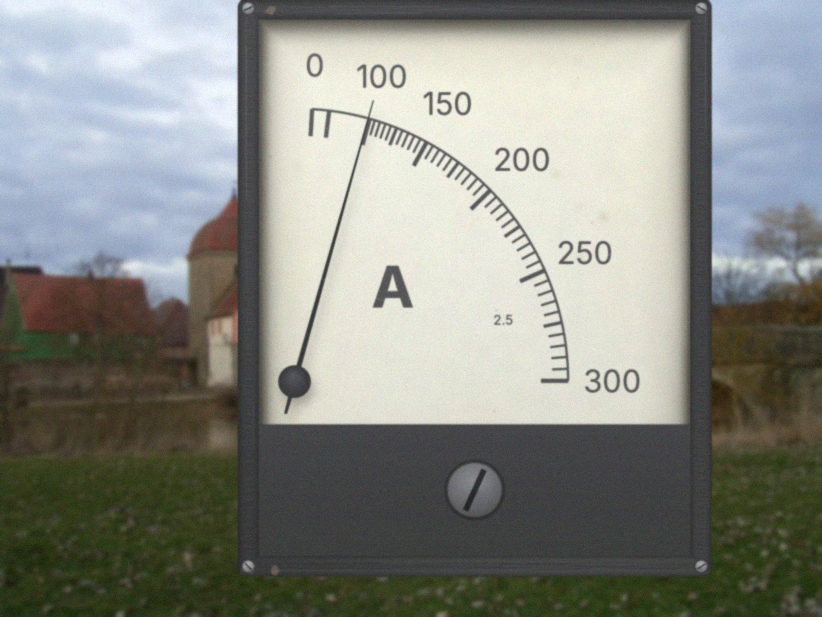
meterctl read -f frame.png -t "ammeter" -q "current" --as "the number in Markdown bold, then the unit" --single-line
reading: **100** A
